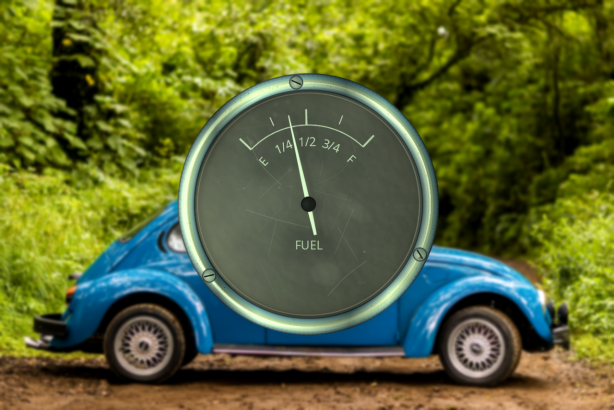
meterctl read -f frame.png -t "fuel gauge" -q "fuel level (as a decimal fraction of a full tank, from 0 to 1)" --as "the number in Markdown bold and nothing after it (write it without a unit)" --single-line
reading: **0.375**
